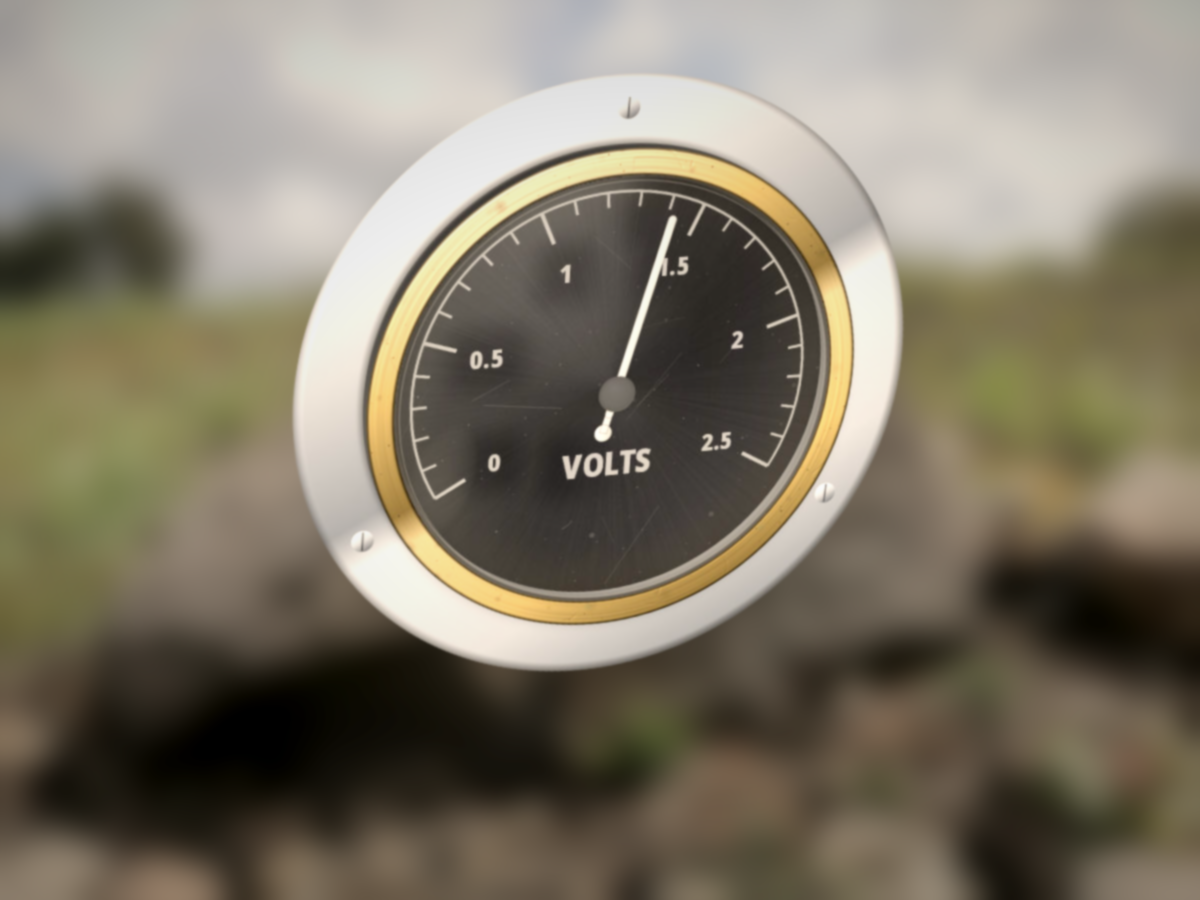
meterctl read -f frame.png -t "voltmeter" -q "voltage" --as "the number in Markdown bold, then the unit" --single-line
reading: **1.4** V
